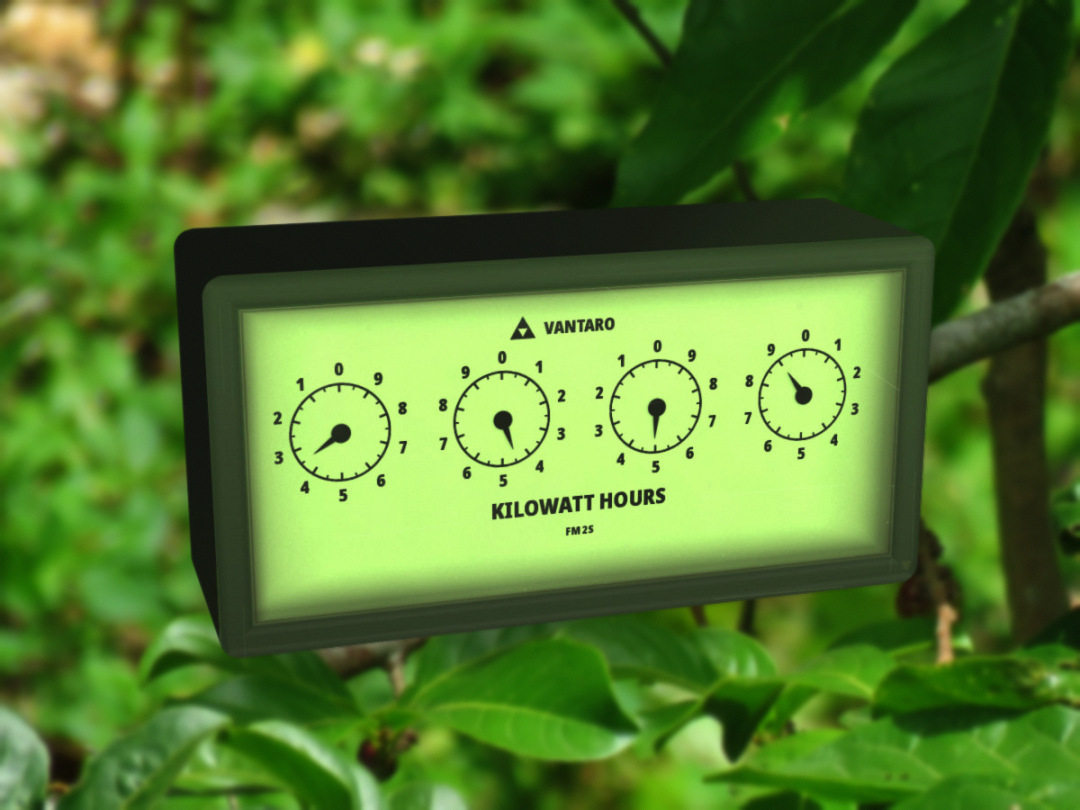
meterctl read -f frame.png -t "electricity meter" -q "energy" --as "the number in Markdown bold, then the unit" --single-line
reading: **3449** kWh
